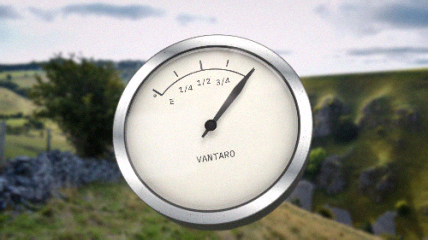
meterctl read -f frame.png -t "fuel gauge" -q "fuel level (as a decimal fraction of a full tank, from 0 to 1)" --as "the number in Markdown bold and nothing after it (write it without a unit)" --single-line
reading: **1**
